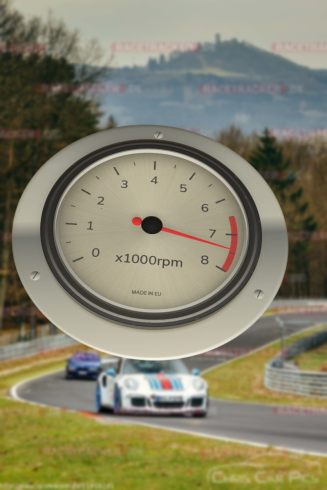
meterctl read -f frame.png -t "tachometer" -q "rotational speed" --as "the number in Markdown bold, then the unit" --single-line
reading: **7500** rpm
